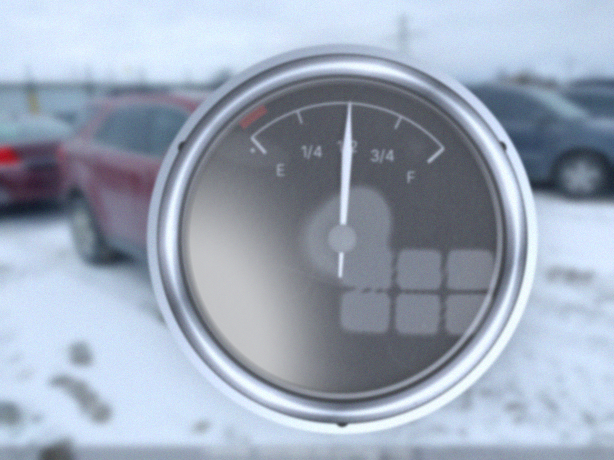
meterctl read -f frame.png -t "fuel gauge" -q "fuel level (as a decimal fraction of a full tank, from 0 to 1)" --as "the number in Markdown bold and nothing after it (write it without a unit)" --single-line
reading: **0.5**
